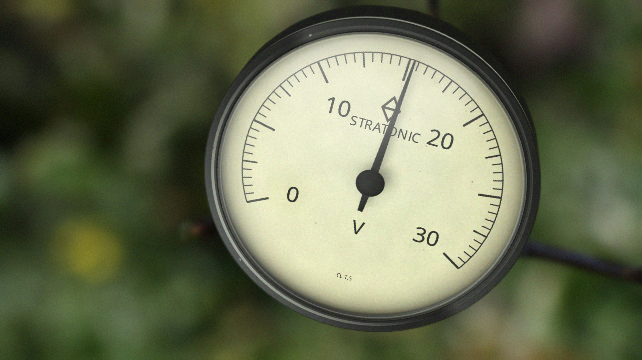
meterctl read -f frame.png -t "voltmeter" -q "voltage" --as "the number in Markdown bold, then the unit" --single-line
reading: **15.25** V
